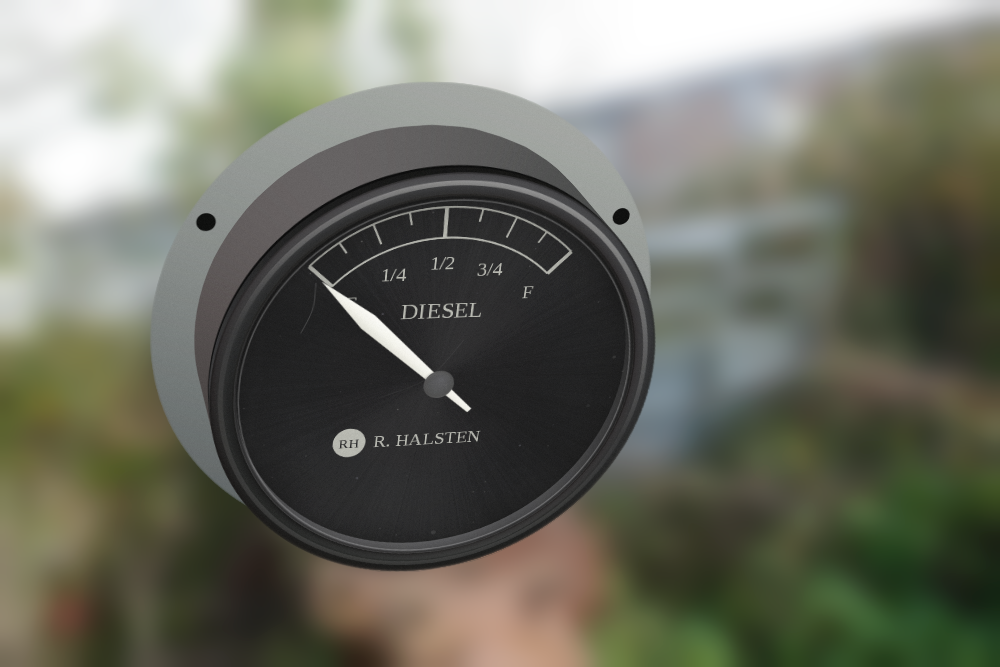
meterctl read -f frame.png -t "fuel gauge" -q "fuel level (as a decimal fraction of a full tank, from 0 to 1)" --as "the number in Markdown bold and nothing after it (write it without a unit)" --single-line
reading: **0**
